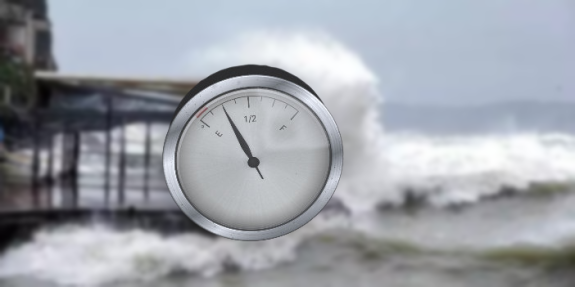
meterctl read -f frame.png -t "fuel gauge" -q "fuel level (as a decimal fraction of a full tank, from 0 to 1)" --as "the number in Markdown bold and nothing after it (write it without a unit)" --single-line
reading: **0.25**
